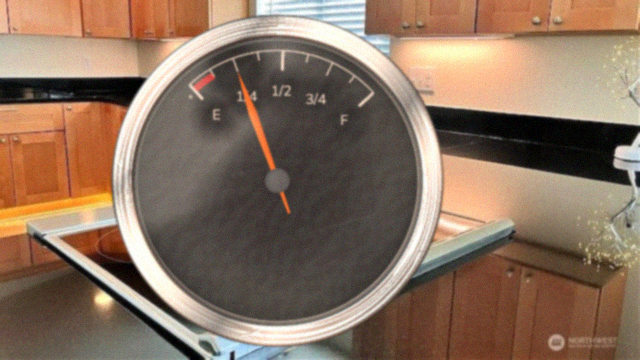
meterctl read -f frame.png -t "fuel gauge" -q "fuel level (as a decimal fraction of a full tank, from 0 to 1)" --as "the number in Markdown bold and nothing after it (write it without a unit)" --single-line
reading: **0.25**
